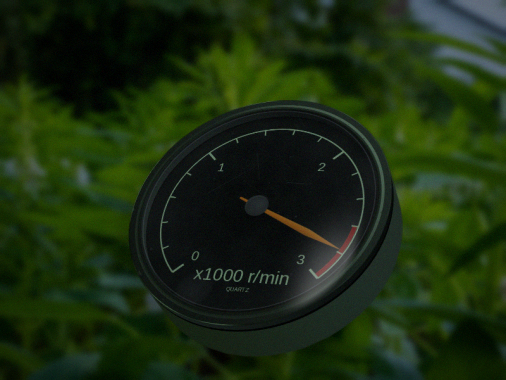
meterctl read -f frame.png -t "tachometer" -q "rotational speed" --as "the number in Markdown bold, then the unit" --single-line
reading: **2800** rpm
